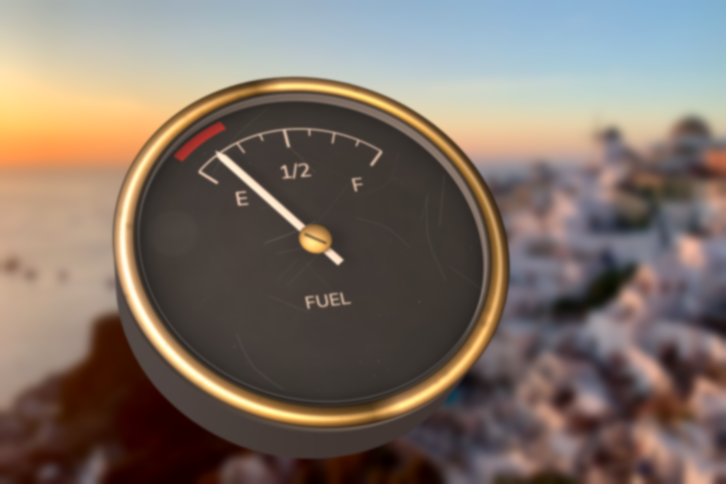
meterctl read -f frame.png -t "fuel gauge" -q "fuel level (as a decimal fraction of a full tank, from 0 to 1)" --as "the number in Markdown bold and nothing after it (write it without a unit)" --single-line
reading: **0.125**
